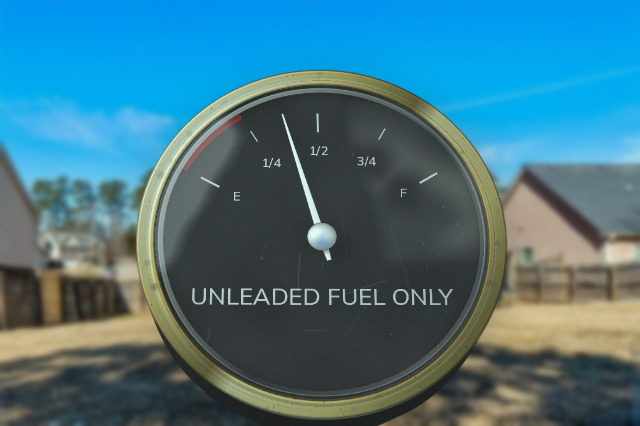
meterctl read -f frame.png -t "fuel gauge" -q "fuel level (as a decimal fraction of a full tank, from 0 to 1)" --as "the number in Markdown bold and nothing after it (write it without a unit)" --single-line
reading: **0.375**
